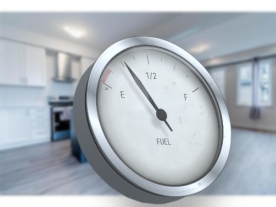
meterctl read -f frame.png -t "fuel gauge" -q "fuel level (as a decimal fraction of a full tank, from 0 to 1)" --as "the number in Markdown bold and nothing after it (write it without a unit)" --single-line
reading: **0.25**
